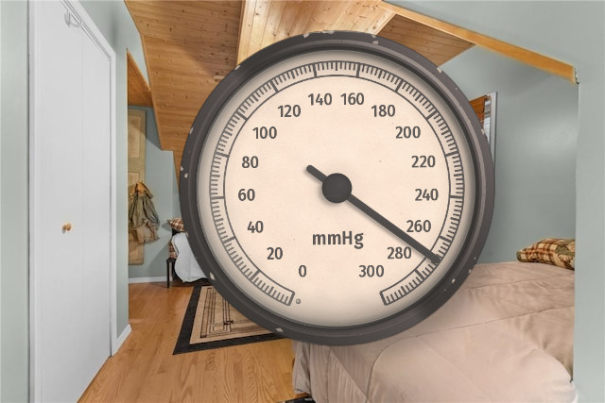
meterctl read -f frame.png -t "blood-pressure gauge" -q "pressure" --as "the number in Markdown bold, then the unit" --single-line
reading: **270** mmHg
